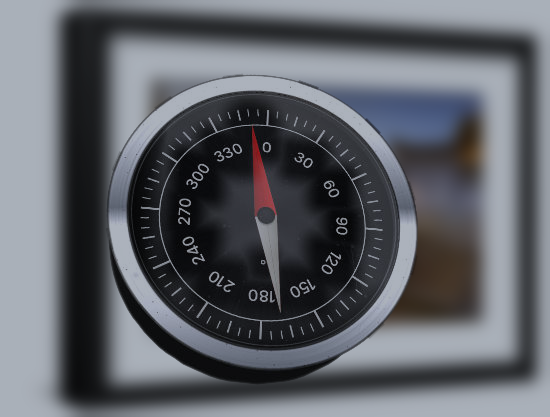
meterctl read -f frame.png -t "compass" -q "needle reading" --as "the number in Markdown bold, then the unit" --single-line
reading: **350** °
